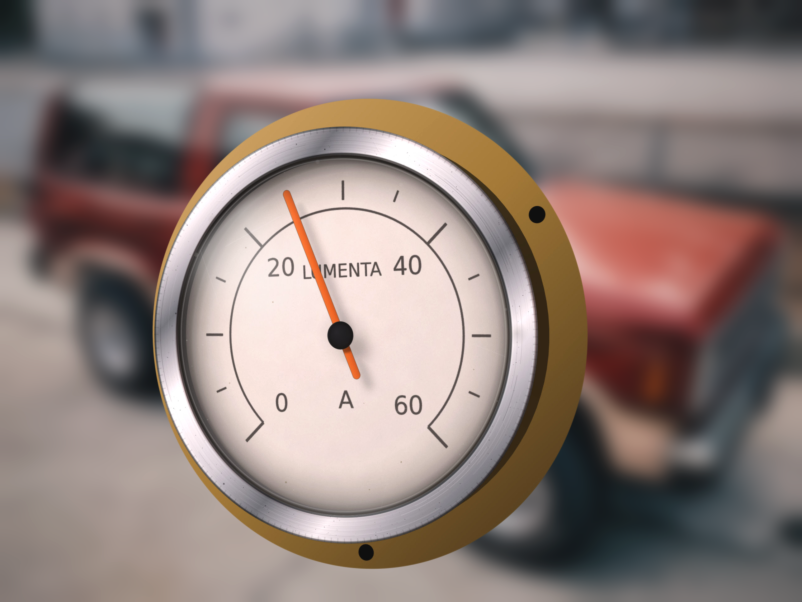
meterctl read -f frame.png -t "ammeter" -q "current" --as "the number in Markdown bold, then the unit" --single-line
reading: **25** A
